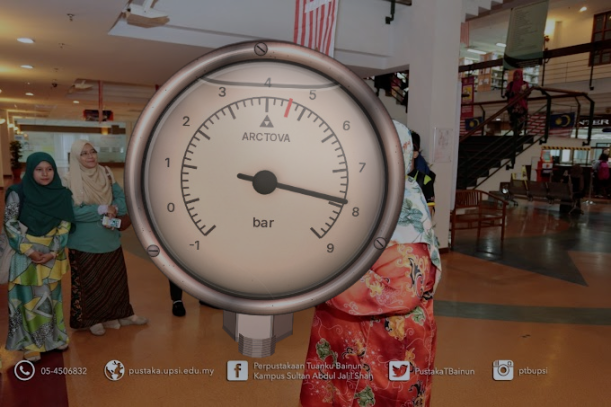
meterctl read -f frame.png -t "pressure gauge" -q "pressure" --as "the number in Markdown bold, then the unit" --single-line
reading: **7.8** bar
